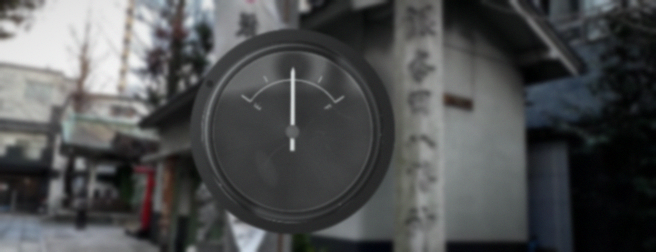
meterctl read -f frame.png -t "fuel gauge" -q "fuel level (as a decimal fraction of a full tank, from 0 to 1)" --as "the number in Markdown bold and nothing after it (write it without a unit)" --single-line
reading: **0.5**
